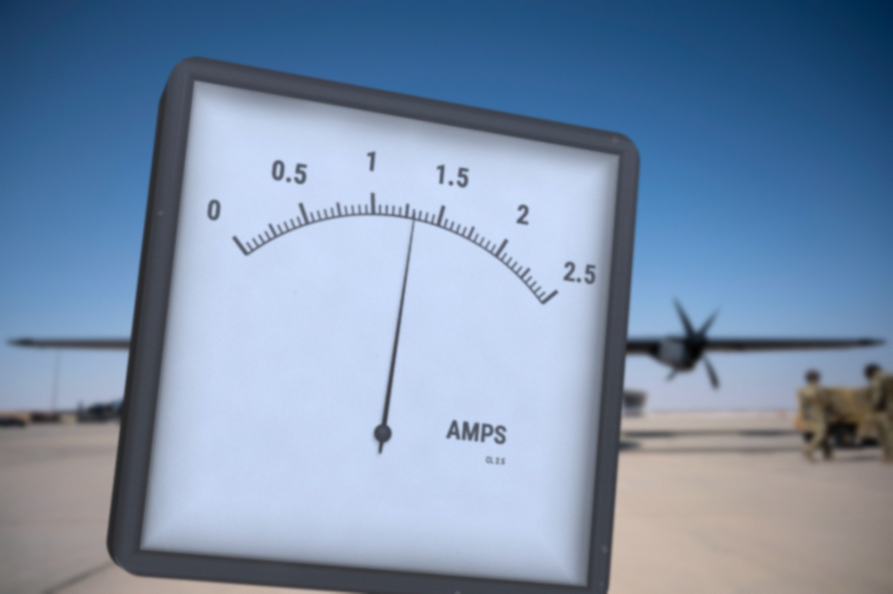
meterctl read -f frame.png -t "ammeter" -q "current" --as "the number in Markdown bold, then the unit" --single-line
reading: **1.3** A
